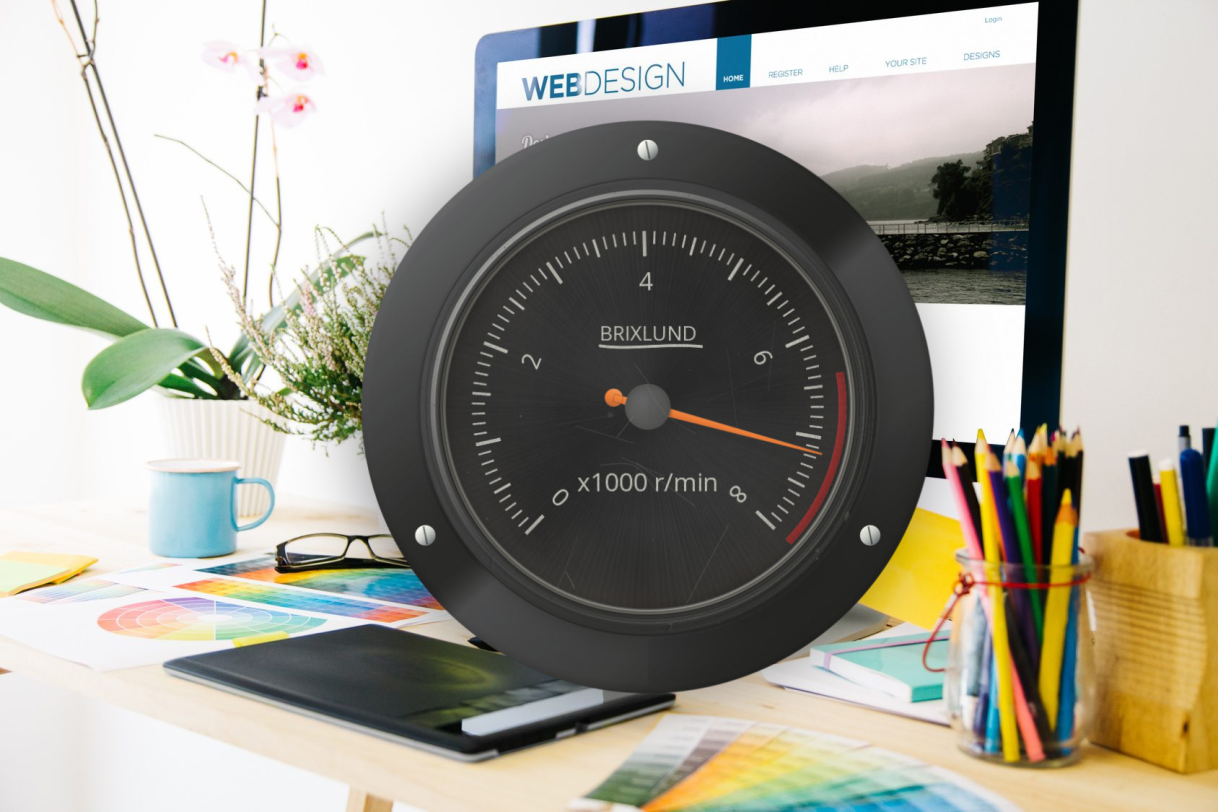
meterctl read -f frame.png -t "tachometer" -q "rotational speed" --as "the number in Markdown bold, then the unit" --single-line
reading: **7150** rpm
